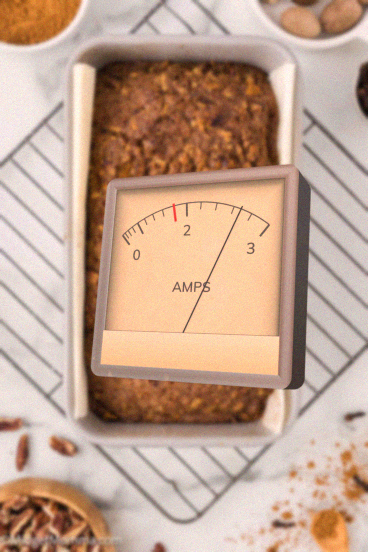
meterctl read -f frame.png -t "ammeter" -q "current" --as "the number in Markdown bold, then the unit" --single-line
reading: **2.7** A
